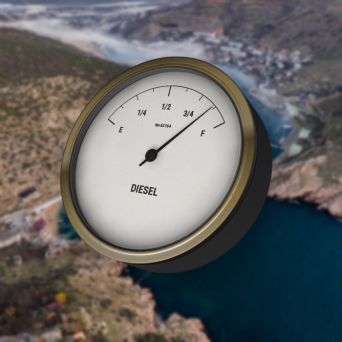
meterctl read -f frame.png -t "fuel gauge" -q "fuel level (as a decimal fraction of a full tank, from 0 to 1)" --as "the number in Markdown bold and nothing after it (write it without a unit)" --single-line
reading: **0.875**
